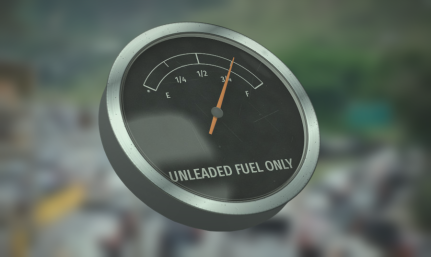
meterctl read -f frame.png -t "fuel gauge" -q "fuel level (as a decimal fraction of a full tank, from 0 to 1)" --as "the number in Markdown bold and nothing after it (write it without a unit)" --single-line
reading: **0.75**
